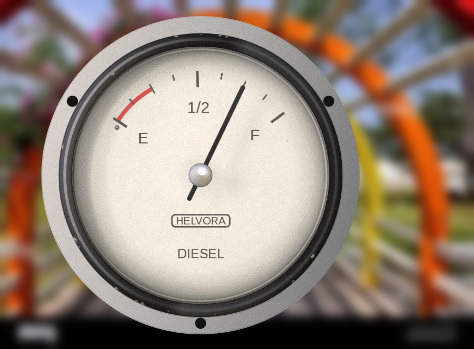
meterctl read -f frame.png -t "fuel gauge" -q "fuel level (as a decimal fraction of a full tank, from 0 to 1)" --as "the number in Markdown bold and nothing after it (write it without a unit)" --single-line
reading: **0.75**
